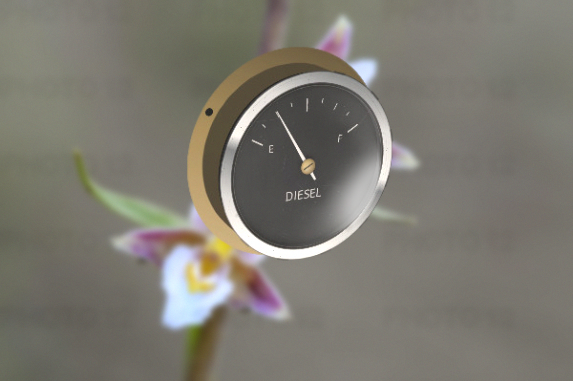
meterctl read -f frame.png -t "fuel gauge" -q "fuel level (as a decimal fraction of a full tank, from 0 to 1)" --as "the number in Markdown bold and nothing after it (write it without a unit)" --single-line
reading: **0.25**
